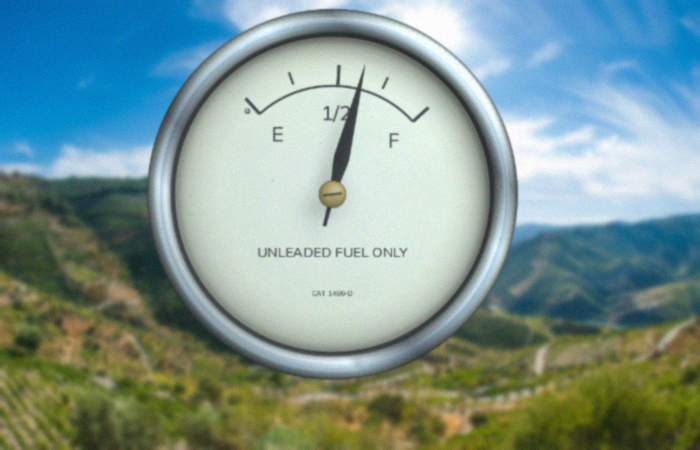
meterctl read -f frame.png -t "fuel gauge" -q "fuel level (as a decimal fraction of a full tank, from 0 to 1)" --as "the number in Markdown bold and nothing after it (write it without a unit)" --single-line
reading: **0.625**
